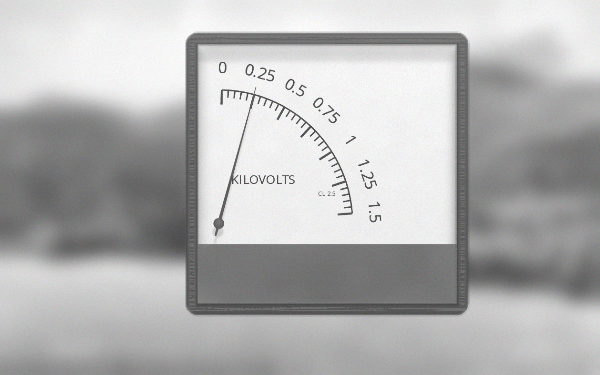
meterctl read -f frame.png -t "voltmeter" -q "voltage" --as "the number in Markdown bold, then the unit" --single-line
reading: **0.25** kV
